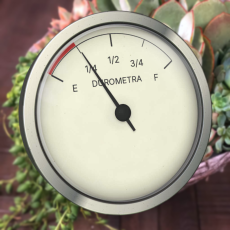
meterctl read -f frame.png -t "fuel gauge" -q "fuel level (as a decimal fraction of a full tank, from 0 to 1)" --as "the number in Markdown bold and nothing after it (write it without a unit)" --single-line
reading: **0.25**
